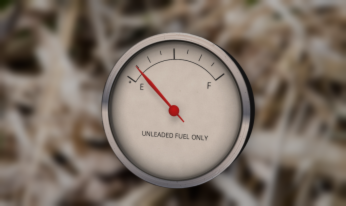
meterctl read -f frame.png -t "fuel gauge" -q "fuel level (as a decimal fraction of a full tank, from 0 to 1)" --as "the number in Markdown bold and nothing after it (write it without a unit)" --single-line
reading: **0.125**
